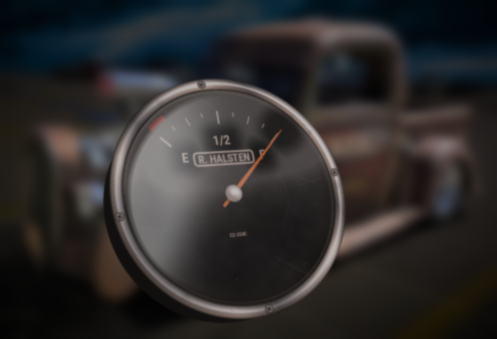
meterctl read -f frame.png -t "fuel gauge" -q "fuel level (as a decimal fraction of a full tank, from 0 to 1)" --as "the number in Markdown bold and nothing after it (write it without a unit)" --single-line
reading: **1**
